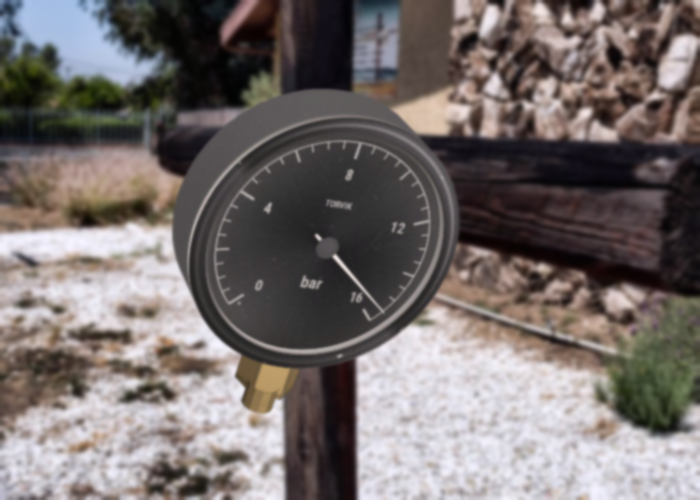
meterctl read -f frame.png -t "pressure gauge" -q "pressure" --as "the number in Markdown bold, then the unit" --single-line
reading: **15.5** bar
